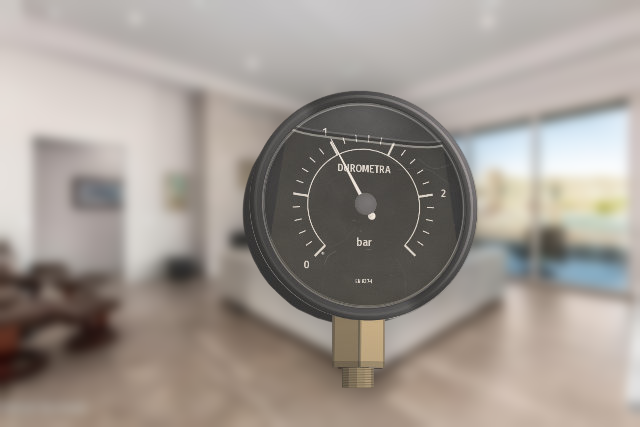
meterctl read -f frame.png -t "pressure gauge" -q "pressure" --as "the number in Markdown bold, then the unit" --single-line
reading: **1** bar
